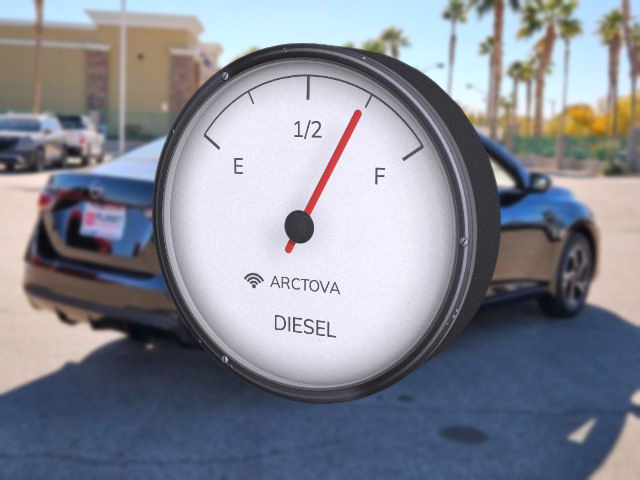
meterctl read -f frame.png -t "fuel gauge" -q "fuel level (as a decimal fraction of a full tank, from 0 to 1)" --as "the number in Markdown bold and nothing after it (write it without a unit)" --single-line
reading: **0.75**
